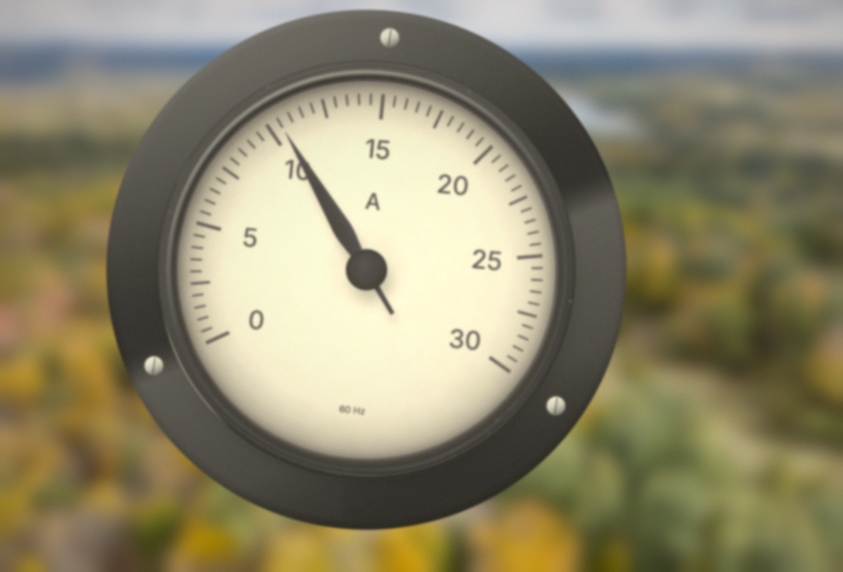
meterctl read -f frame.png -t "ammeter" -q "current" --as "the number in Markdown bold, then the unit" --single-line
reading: **10.5** A
